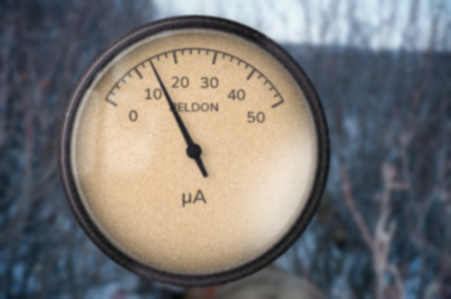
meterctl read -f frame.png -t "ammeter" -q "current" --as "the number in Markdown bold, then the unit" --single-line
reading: **14** µA
